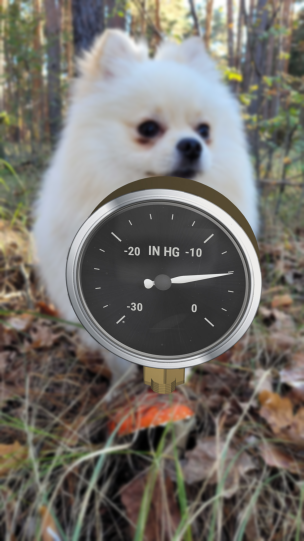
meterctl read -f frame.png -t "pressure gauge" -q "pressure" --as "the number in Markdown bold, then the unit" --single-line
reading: **-6** inHg
